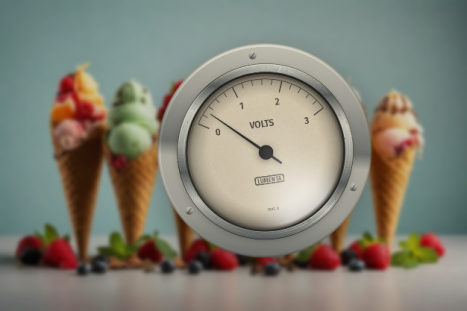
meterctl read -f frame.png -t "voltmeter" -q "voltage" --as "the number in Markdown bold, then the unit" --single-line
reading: **0.3** V
